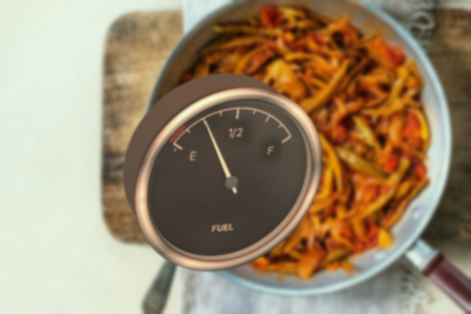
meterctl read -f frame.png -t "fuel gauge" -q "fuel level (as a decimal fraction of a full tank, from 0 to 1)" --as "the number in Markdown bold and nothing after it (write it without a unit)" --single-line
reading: **0.25**
